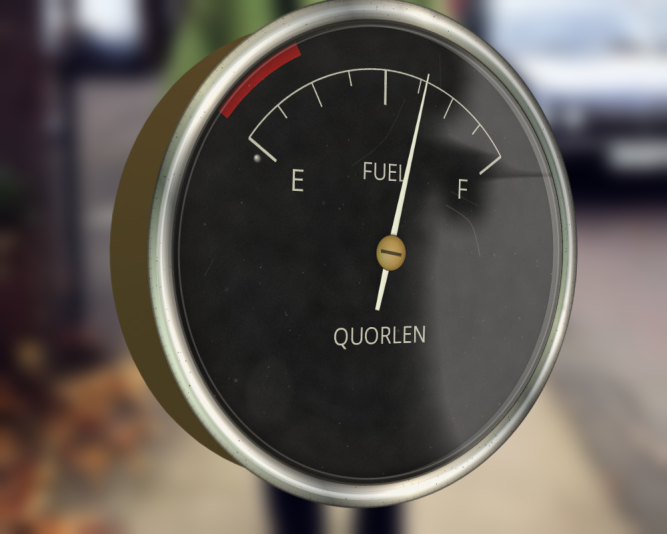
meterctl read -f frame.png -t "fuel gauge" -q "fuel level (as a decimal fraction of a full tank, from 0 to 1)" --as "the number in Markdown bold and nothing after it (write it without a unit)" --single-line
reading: **0.625**
